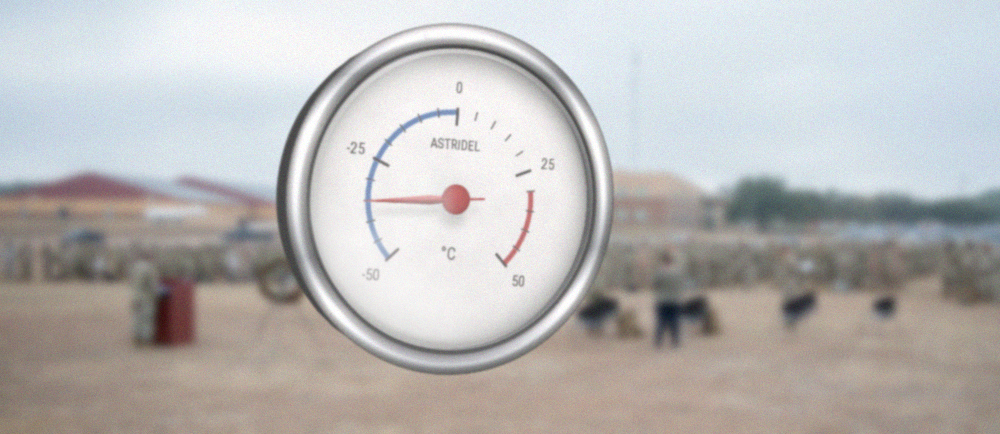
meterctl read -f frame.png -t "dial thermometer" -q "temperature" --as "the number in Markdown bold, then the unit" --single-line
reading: **-35** °C
